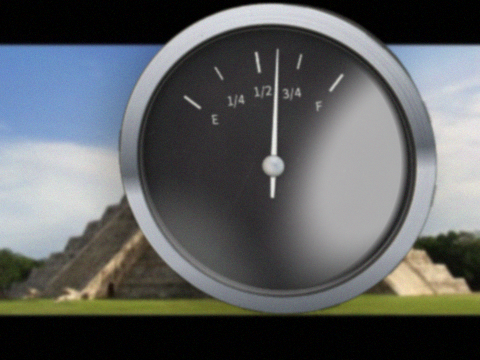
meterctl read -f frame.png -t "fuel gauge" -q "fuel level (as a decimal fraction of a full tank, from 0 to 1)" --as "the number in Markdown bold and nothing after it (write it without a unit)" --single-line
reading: **0.625**
